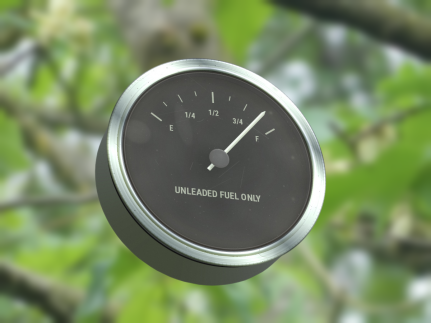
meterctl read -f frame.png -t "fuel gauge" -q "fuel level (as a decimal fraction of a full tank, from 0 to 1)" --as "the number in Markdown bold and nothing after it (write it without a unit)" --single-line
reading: **0.875**
